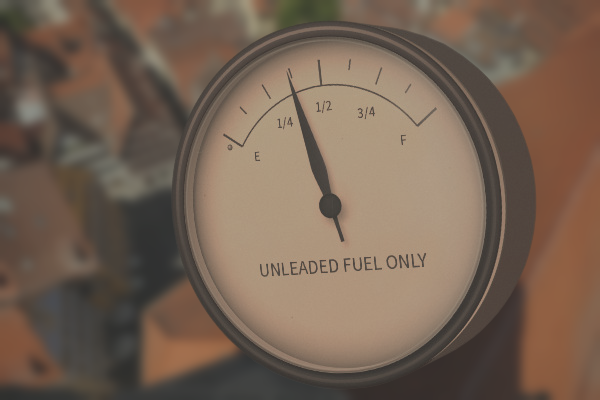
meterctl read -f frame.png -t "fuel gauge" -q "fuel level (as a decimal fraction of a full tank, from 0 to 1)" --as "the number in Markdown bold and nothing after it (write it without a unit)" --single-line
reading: **0.375**
